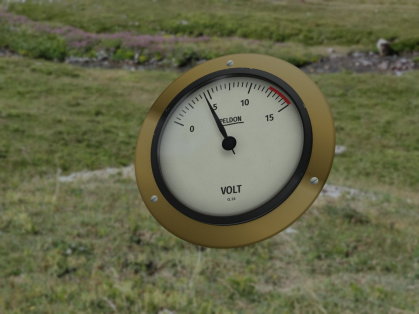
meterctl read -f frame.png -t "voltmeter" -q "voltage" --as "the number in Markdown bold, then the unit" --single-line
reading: **4.5** V
